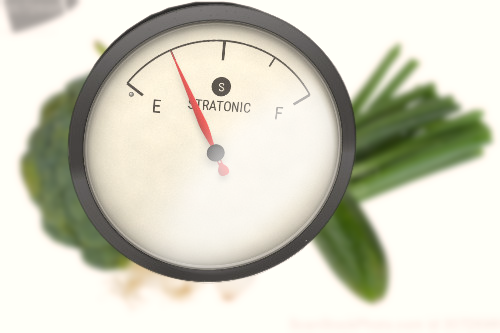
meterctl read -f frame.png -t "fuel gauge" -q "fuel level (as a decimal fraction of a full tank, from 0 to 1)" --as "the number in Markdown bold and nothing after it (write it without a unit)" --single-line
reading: **0.25**
